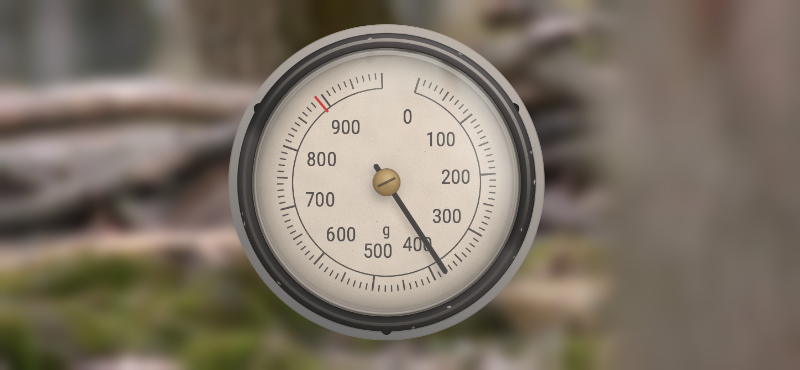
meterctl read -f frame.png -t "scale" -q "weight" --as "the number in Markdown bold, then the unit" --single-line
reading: **380** g
